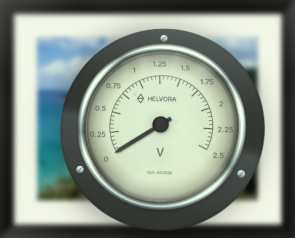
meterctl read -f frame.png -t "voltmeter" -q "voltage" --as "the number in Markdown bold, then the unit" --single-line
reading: **0** V
